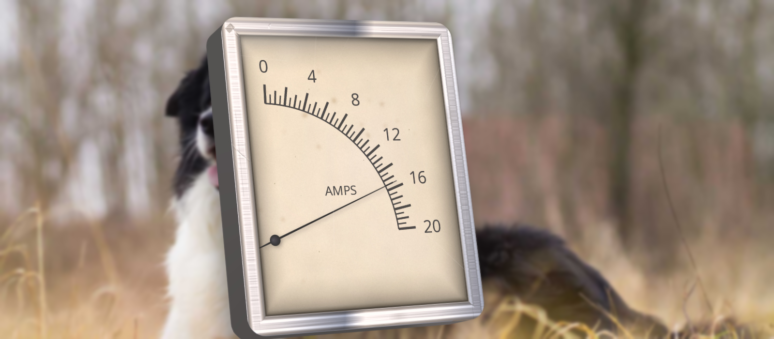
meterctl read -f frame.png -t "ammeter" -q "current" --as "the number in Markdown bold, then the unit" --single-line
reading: **15.5** A
